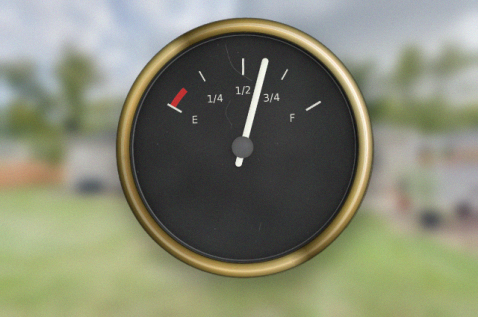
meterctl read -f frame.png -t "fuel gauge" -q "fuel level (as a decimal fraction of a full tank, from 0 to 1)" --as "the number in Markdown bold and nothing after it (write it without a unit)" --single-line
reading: **0.625**
